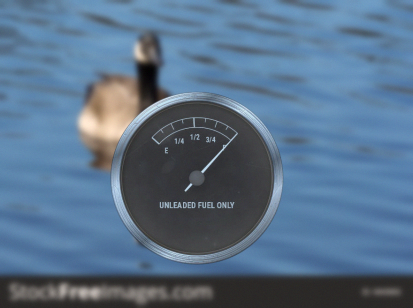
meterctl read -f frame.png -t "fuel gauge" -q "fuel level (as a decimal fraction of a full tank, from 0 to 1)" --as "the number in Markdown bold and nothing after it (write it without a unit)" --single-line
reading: **1**
